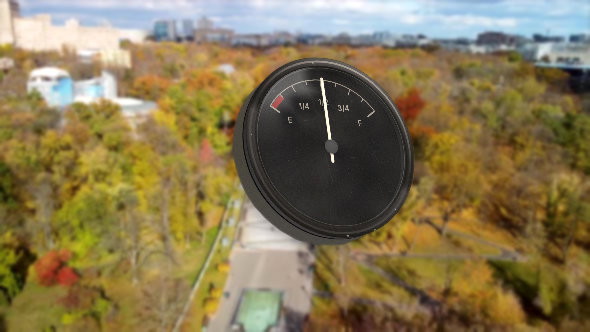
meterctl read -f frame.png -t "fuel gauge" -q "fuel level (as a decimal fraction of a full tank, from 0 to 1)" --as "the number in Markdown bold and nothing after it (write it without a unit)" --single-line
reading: **0.5**
